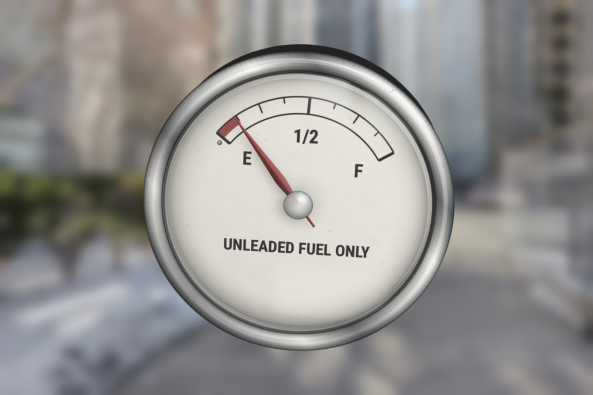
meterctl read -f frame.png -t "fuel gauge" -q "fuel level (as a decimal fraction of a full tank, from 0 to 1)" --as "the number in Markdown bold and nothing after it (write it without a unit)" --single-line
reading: **0.125**
